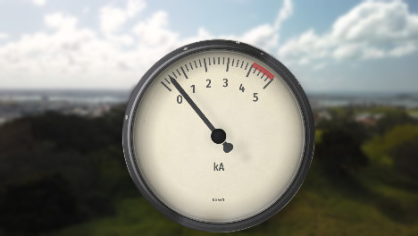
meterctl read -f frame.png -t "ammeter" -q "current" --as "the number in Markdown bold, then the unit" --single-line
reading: **0.4** kA
